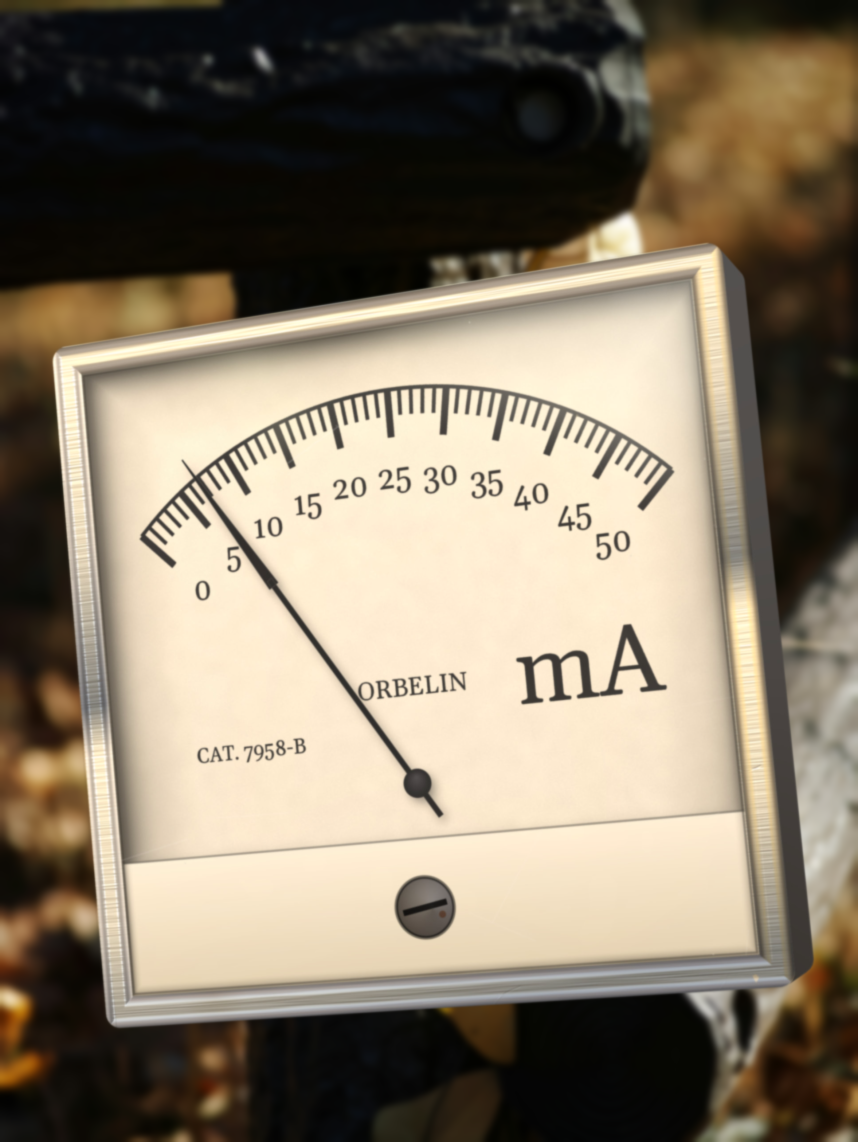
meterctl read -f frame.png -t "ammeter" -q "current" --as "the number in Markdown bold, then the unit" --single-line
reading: **7** mA
